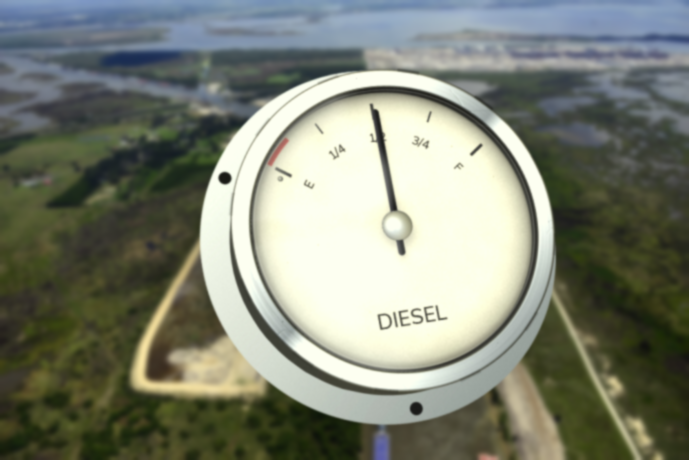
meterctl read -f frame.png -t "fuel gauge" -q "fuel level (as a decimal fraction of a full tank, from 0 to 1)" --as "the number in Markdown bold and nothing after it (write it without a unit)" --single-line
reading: **0.5**
